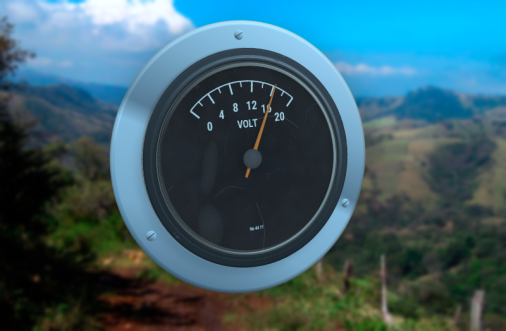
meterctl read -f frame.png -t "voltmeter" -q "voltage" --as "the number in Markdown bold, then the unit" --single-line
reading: **16** V
